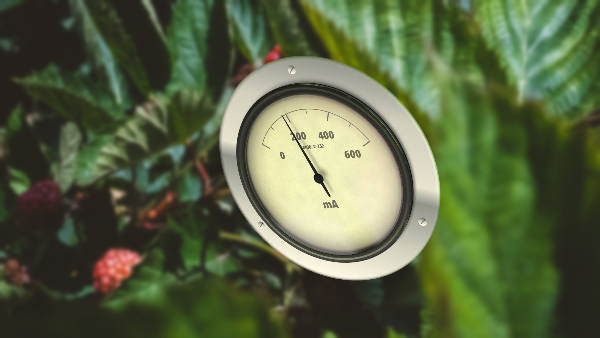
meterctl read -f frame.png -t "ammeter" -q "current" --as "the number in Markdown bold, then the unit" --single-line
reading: **200** mA
